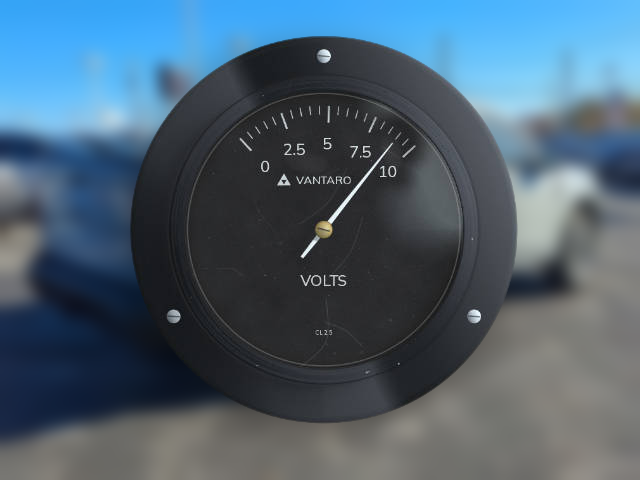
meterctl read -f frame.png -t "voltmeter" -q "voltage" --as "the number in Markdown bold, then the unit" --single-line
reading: **9** V
